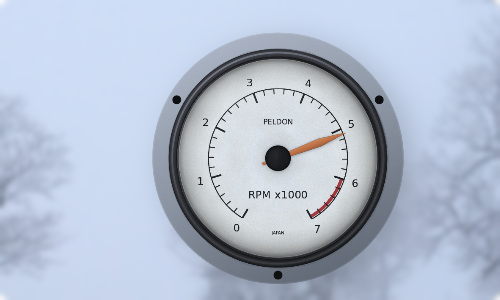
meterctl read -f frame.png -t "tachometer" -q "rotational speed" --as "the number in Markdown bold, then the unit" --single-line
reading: **5100** rpm
